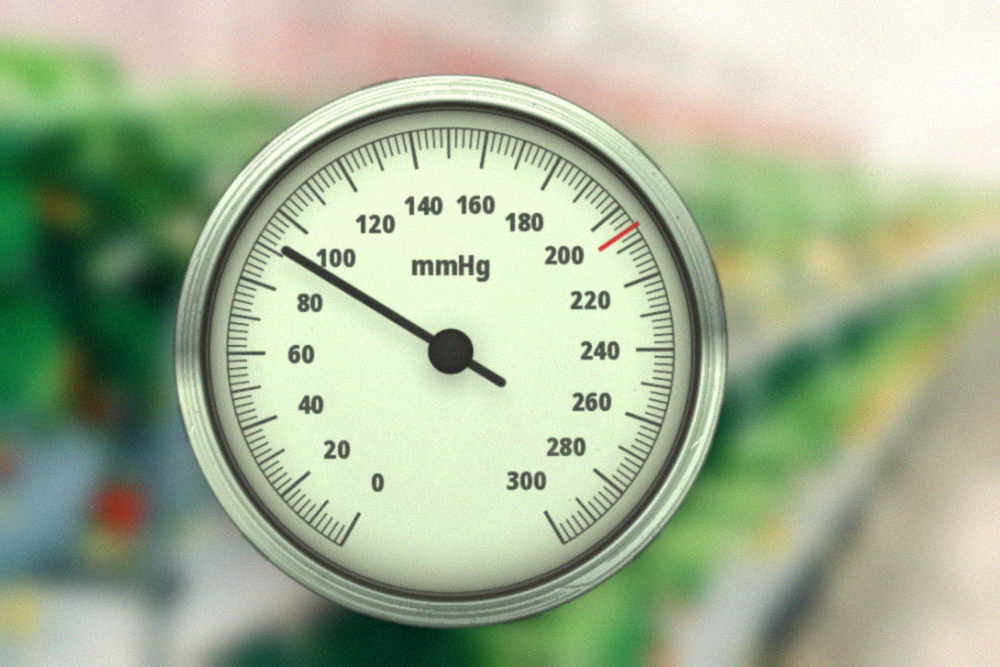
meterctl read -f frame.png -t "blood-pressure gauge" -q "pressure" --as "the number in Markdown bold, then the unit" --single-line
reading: **92** mmHg
